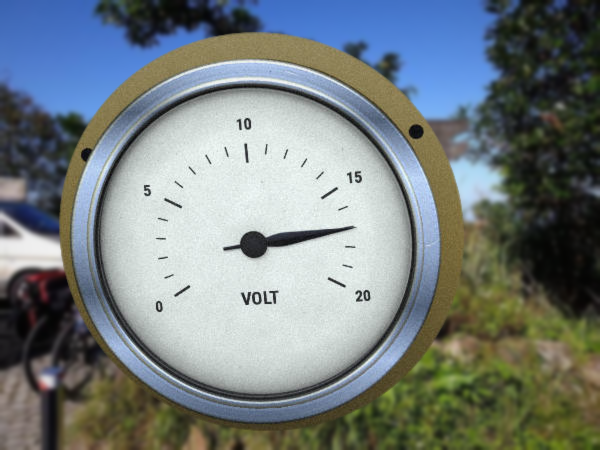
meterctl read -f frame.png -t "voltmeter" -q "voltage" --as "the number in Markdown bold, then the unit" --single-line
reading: **17** V
